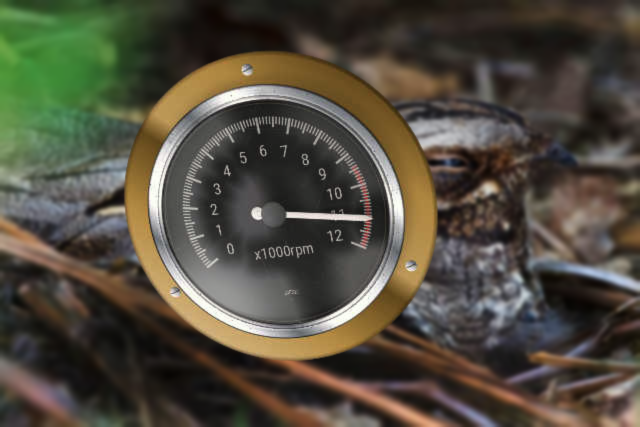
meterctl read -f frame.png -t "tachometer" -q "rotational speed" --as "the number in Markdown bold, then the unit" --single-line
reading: **11000** rpm
